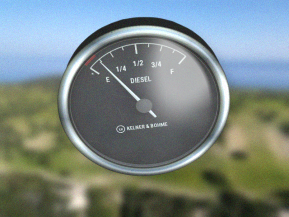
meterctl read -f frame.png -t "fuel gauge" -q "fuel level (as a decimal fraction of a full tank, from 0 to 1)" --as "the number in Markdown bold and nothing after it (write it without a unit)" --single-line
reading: **0.125**
